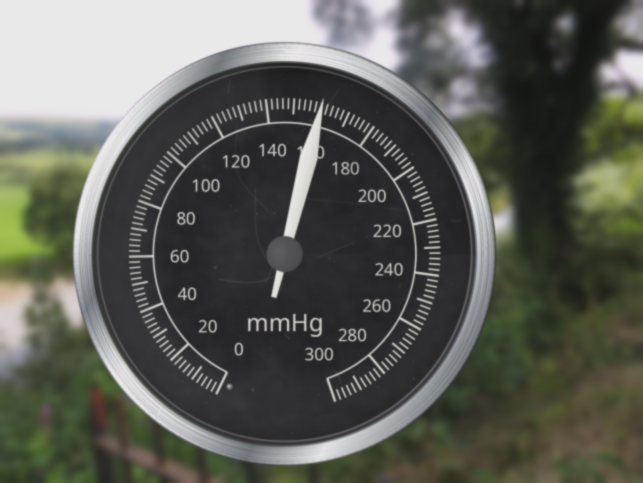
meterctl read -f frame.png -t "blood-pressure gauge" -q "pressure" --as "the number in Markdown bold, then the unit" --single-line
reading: **160** mmHg
